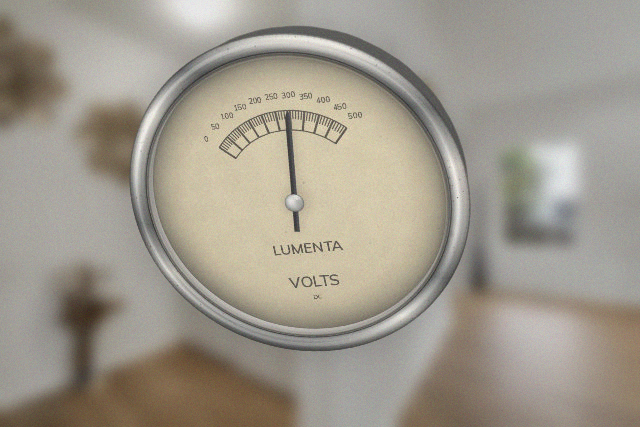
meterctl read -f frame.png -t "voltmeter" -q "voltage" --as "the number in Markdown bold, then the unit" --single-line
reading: **300** V
